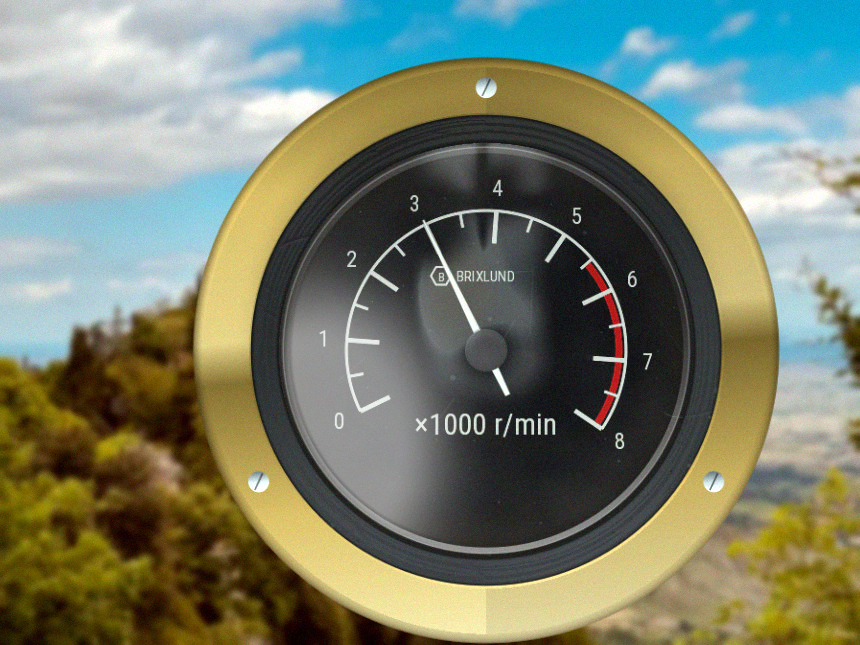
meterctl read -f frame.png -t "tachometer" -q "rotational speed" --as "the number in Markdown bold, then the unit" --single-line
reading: **3000** rpm
